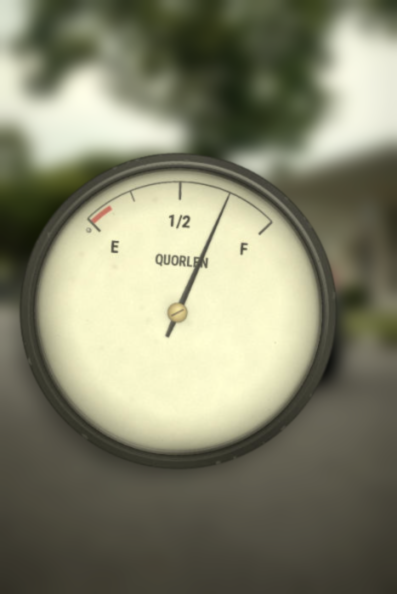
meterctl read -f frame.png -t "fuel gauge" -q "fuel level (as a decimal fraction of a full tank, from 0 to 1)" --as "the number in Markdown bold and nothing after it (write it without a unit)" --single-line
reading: **0.75**
